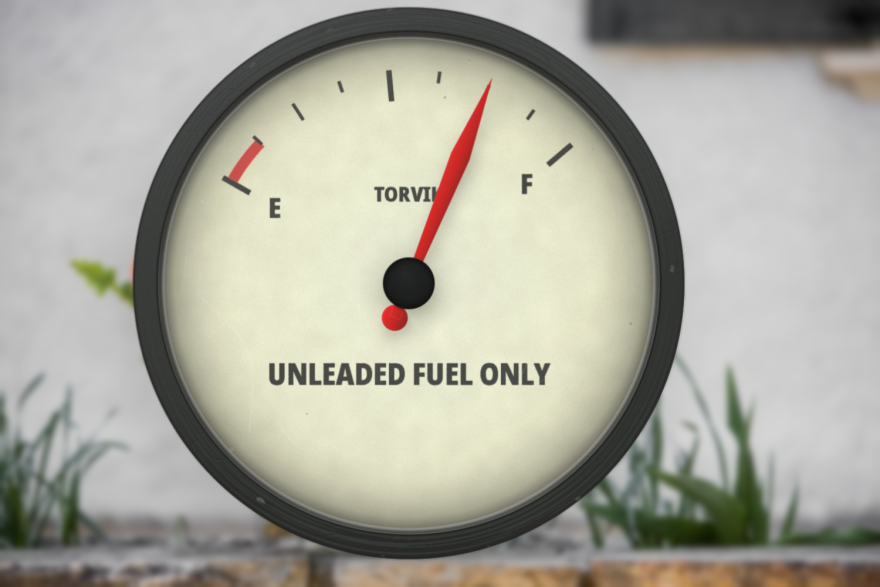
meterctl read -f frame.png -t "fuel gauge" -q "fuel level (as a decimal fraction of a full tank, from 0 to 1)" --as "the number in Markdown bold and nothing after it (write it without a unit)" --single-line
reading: **0.75**
